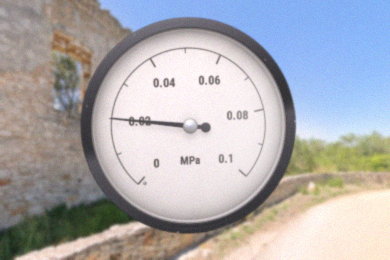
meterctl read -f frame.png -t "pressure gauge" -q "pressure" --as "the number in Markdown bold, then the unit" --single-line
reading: **0.02** MPa
